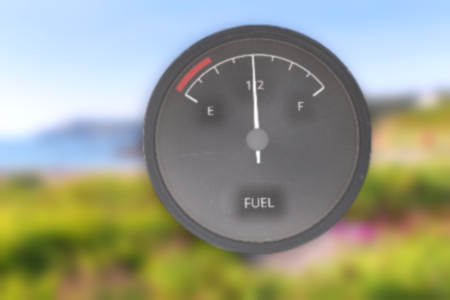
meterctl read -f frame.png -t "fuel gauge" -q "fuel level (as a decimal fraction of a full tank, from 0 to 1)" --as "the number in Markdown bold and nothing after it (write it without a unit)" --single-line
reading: **0.5**
